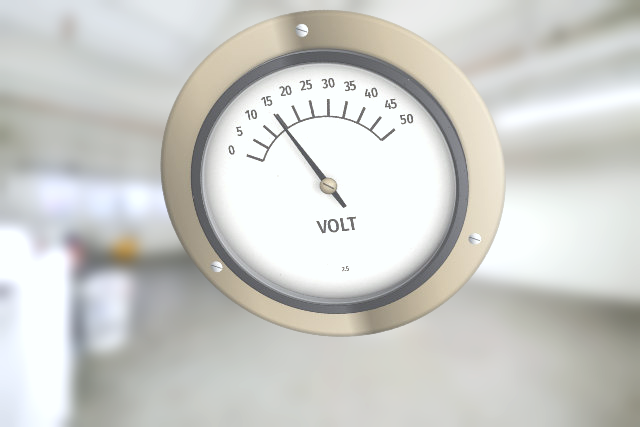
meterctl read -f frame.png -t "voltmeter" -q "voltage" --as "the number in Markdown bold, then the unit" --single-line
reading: **15** V
